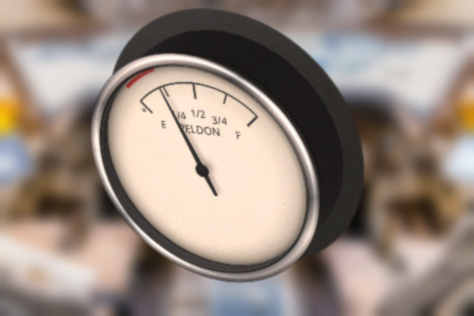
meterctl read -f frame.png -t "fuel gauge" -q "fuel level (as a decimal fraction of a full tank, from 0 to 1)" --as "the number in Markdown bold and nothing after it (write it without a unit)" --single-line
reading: **0.25**
